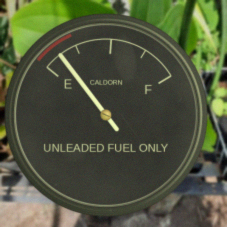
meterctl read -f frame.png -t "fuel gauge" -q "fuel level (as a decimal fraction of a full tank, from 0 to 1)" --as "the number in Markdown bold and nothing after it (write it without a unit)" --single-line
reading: **0.125**
